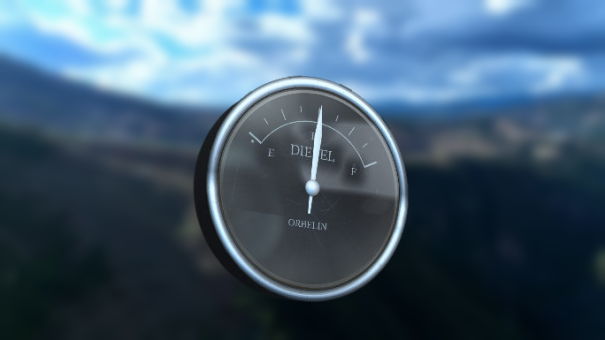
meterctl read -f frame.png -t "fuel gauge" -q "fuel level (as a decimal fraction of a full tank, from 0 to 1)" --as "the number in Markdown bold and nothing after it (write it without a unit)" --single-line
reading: **0.5**
